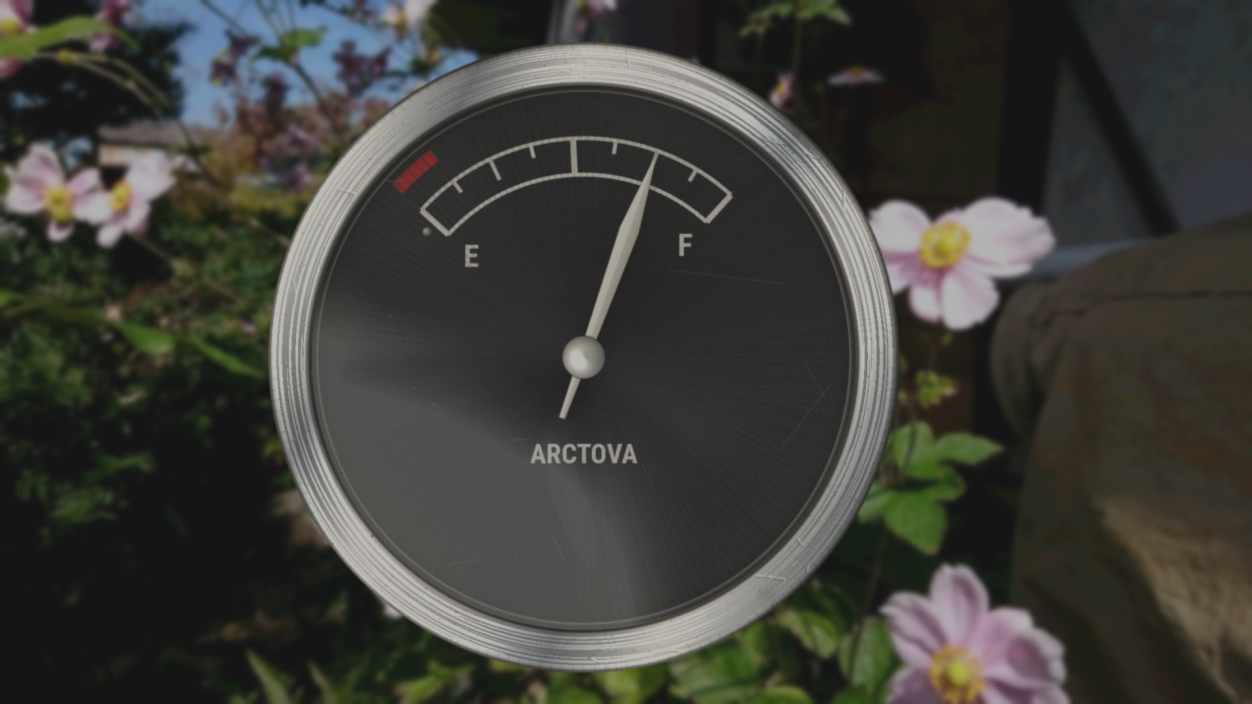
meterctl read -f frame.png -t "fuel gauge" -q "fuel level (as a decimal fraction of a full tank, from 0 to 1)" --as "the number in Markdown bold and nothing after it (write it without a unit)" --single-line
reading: **0.75**
